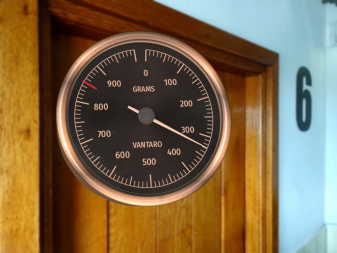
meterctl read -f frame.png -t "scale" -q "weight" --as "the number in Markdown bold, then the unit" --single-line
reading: **330** g
